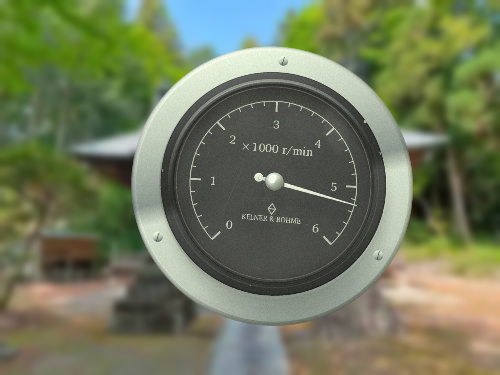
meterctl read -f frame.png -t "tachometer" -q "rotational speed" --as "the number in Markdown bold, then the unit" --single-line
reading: **5300** rpm
